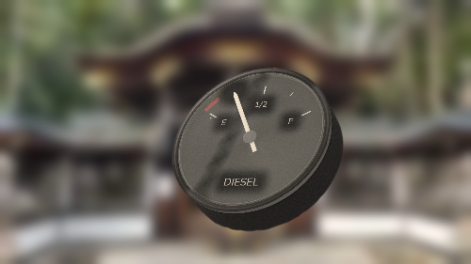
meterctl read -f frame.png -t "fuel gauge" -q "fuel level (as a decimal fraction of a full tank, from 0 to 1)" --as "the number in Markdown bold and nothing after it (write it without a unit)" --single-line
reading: **0.25**
